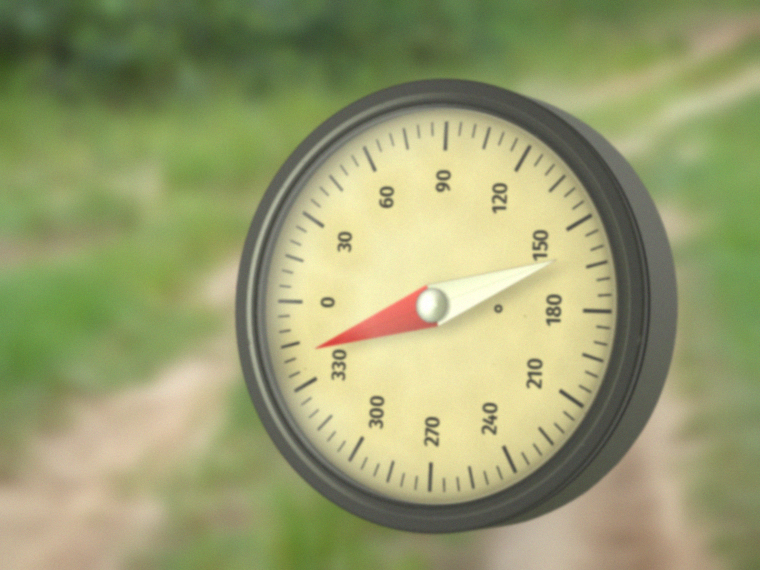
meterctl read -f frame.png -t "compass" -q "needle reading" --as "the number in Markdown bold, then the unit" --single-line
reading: **340** °
